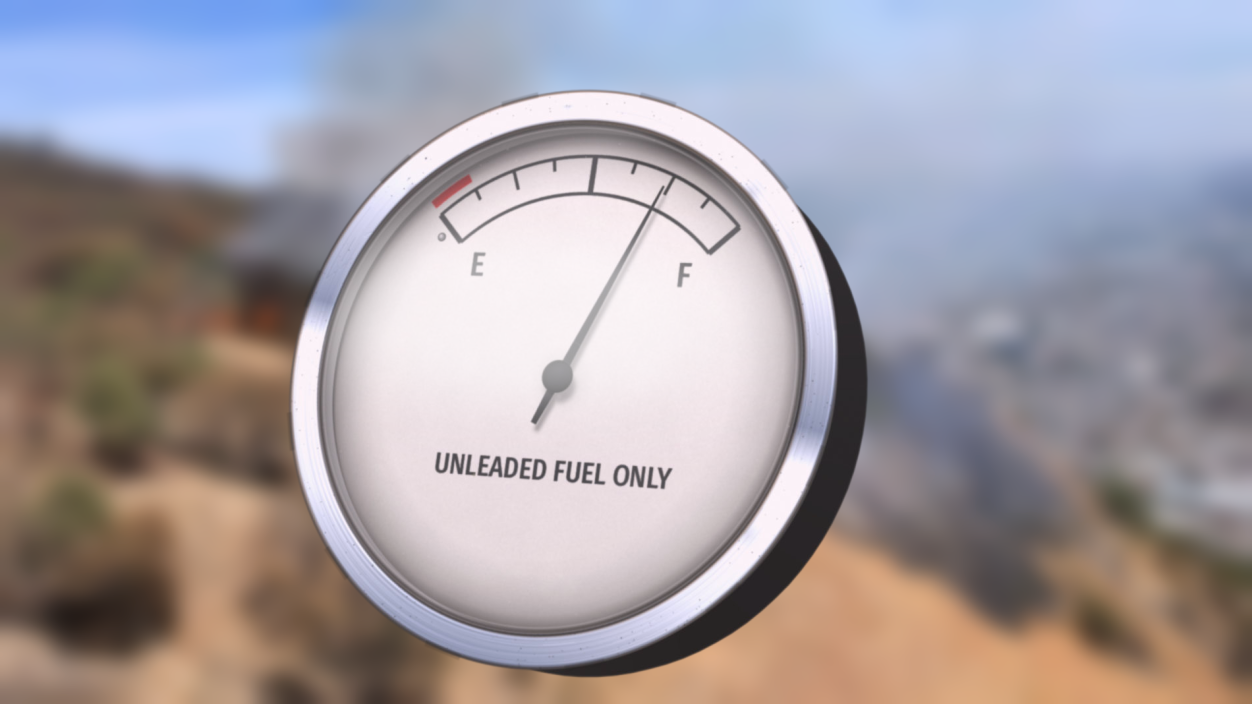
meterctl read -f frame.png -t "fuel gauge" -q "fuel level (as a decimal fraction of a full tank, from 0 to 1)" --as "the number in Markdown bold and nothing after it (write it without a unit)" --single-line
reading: **0.75**
